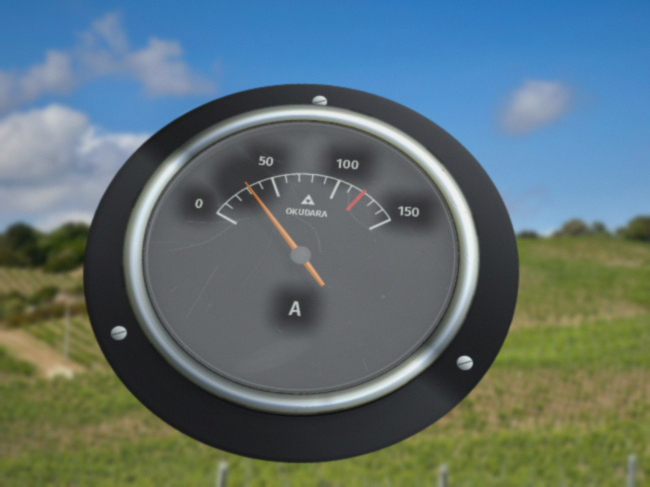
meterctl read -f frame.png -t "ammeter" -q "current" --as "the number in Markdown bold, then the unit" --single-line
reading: **30** A
